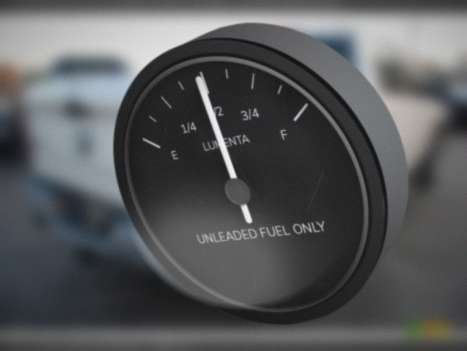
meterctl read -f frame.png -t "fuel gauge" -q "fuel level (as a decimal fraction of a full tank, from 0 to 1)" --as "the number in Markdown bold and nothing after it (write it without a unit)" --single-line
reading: **0.5**
